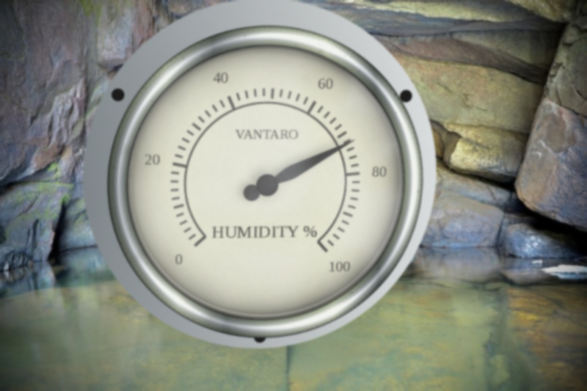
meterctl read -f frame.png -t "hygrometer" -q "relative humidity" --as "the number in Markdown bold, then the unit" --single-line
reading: **72** %
